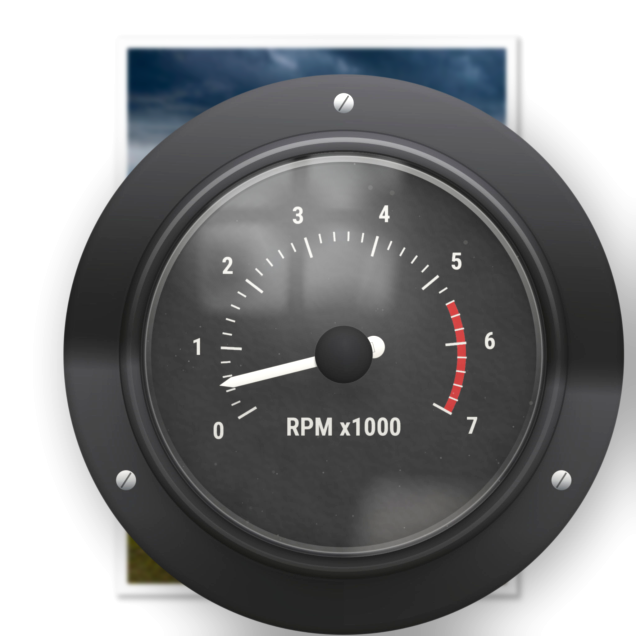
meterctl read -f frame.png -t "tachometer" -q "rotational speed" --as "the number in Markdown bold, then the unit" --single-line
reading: **500** rpm
